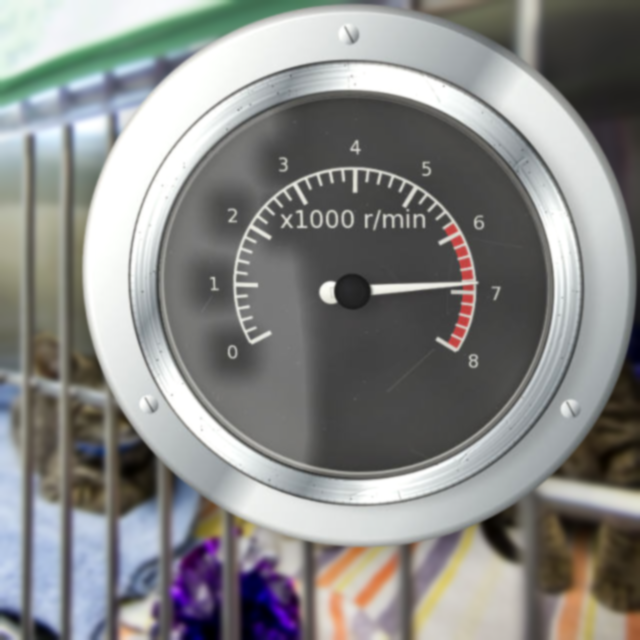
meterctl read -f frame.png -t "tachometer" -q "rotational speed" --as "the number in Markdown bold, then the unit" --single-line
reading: **6800** rpm
